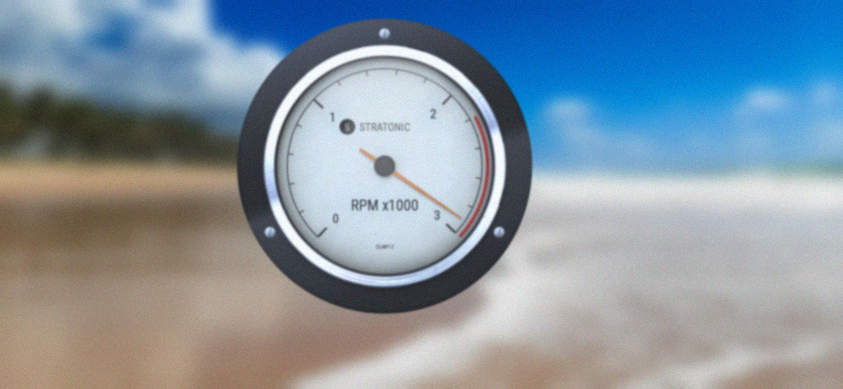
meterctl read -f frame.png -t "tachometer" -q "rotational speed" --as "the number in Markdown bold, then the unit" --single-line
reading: **2900** rpm
